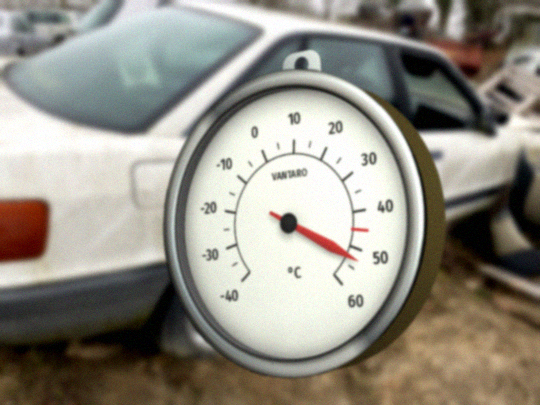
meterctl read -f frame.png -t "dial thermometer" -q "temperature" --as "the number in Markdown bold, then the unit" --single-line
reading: **52.5** °C
